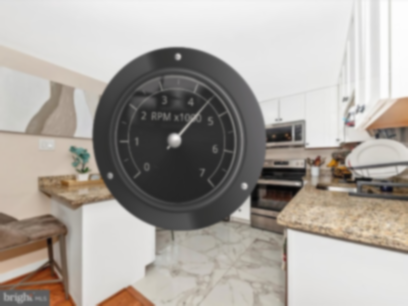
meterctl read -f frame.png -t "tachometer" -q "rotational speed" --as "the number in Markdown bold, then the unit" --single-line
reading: **4500** rpm
